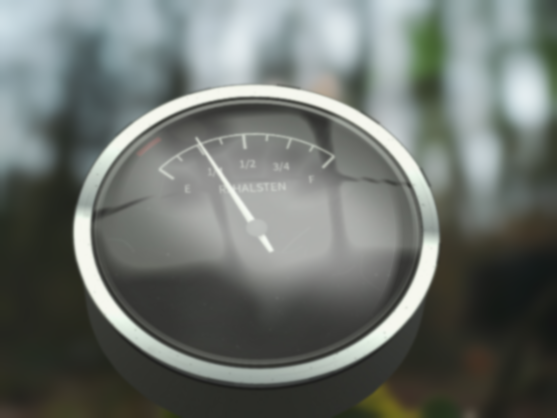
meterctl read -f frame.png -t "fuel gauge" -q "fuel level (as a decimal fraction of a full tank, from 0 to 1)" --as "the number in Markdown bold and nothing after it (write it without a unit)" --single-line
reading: **0.25**
